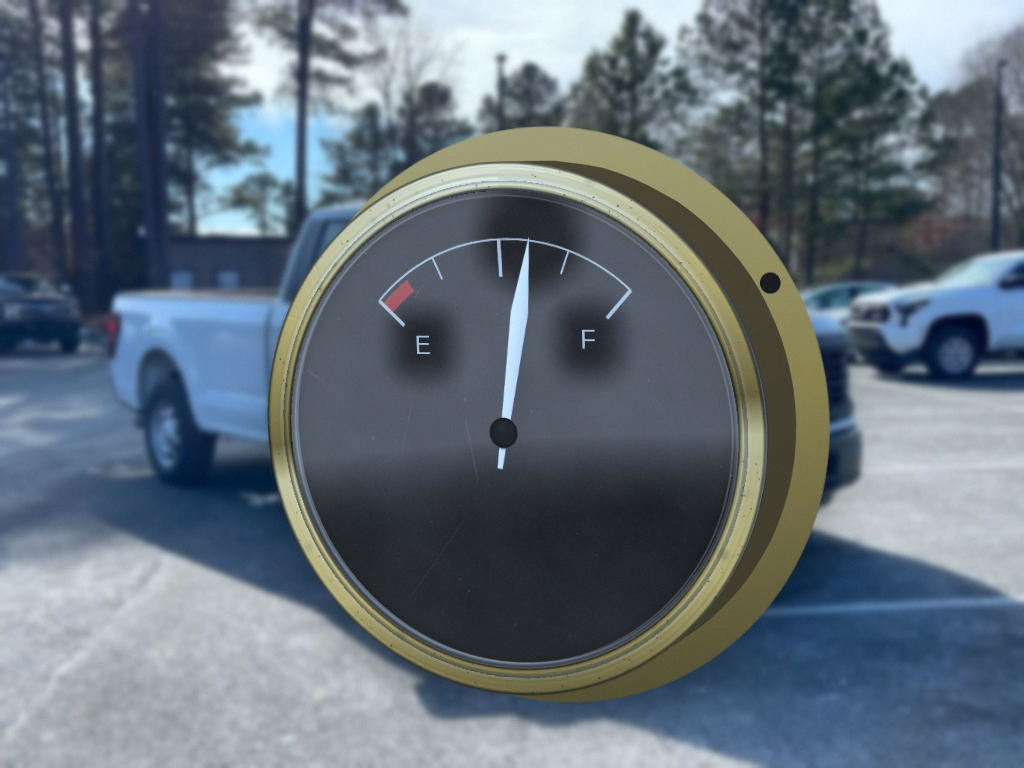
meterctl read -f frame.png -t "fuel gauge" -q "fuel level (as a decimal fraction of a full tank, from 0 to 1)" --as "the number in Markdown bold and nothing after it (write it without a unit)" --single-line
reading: **0.625**
